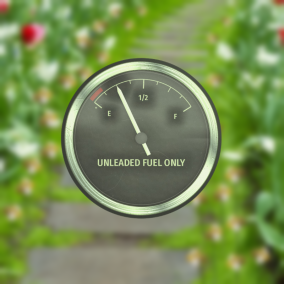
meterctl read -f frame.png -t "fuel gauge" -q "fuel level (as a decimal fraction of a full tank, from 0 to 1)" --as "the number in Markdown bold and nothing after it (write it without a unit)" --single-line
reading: **0.25**
